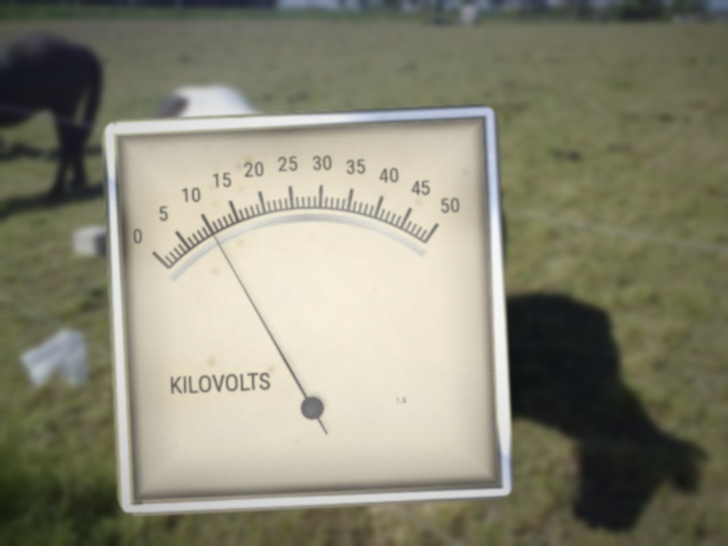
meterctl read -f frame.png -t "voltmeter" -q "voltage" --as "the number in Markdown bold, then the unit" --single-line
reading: **10** kV
